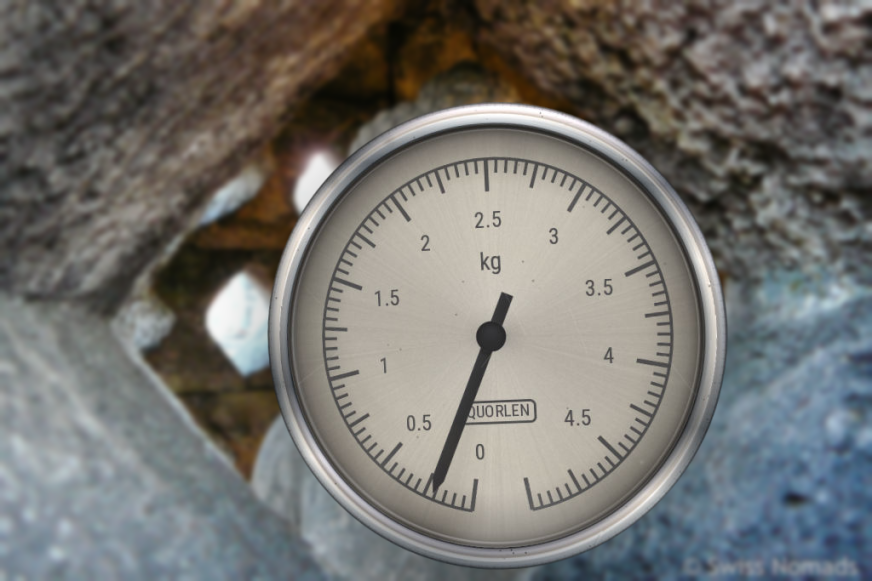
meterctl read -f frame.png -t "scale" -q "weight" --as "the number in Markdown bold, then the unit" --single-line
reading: **0.2** kg
